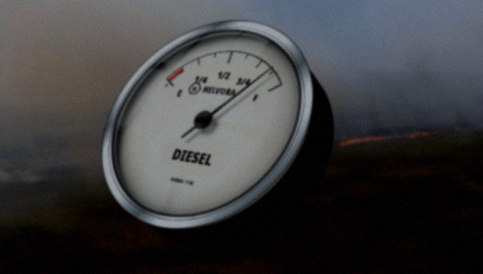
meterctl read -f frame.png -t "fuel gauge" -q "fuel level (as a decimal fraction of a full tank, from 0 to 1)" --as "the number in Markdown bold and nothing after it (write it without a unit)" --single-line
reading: **0.875**
